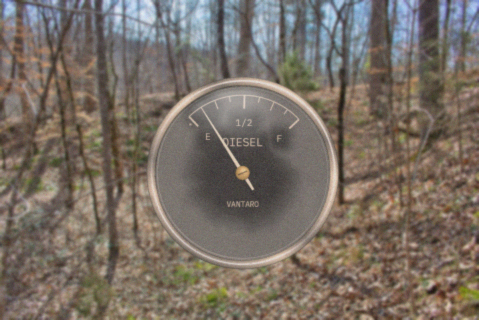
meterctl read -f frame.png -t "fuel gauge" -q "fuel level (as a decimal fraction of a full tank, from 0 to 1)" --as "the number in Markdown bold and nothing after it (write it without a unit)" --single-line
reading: **0.125**
